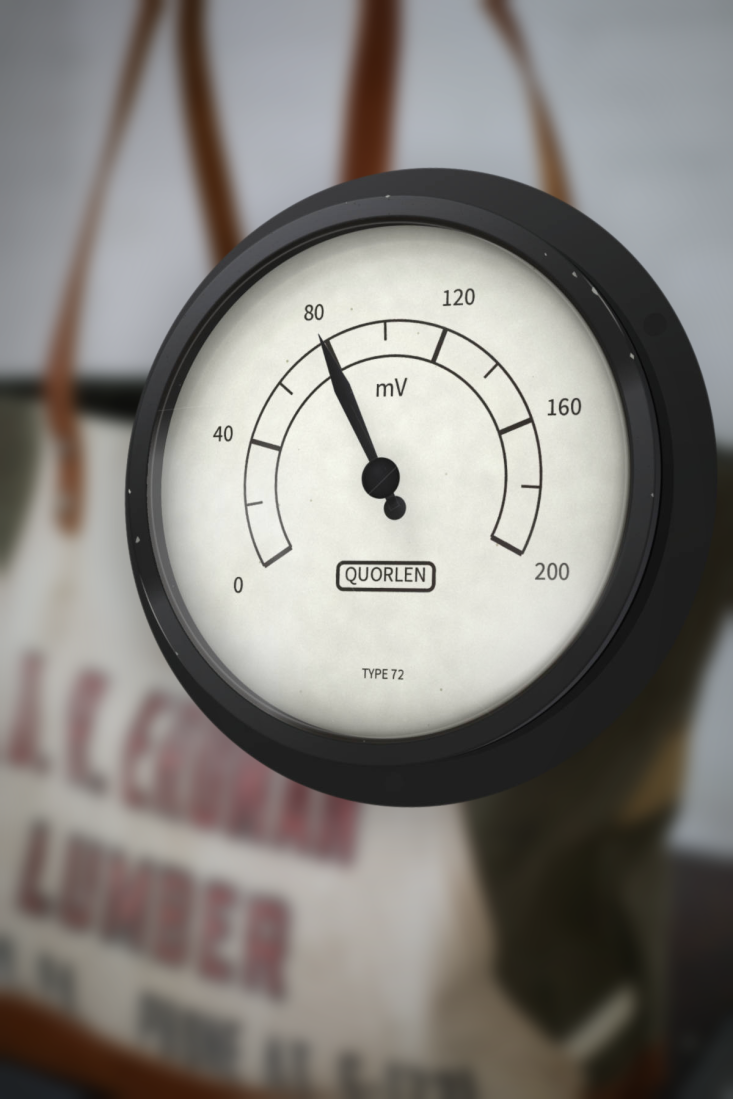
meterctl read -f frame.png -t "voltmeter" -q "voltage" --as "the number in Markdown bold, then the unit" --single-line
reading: **80** mV
